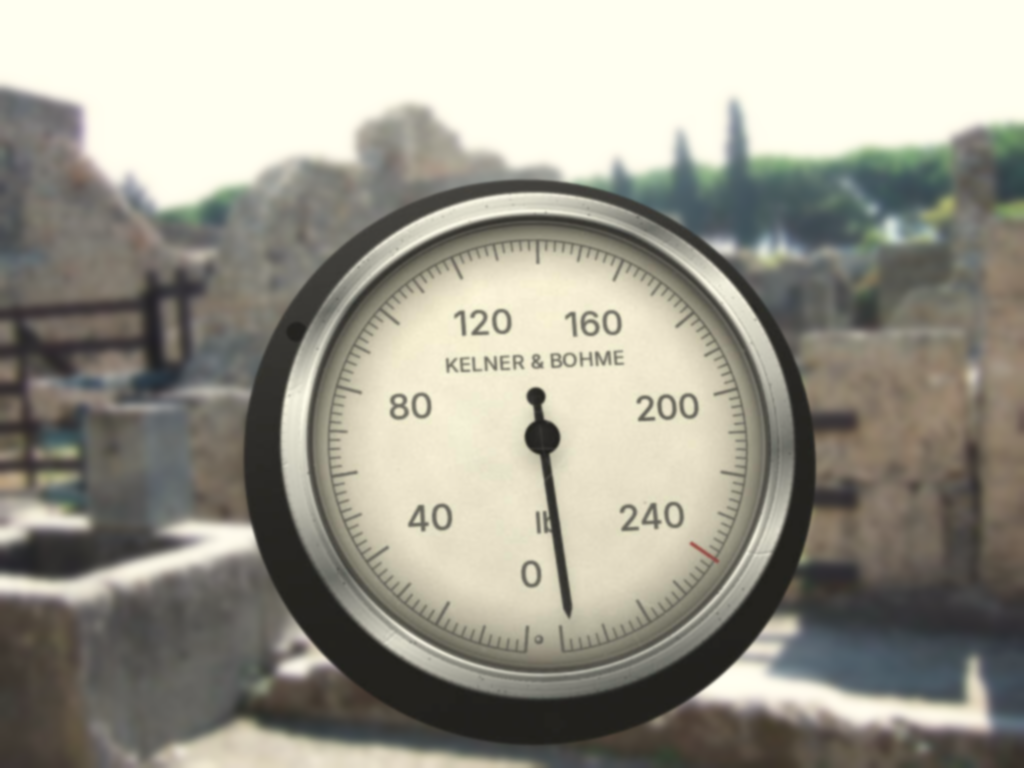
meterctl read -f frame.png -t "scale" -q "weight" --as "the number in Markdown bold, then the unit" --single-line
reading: **278** lb
